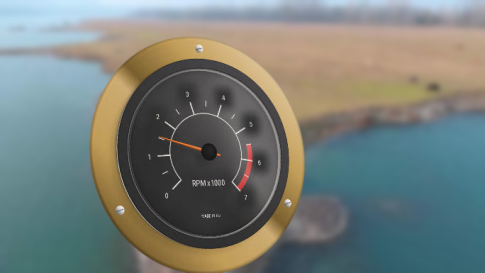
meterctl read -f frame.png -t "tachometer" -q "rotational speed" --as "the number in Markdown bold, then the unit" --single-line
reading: **1500** rpm
